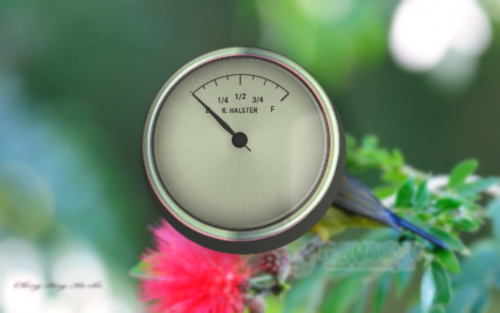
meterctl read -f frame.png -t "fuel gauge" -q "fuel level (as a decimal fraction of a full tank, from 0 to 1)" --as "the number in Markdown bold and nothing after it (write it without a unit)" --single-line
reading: **0**
